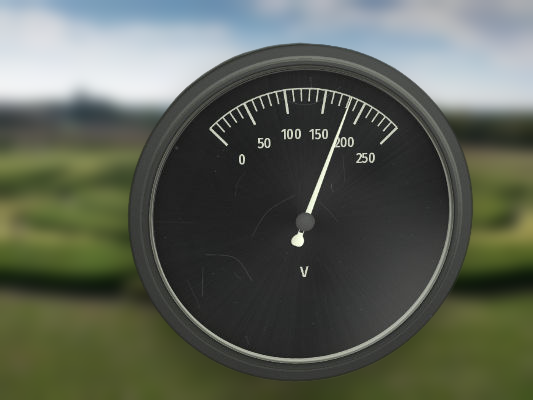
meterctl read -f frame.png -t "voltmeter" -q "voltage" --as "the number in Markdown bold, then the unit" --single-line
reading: **180** V
